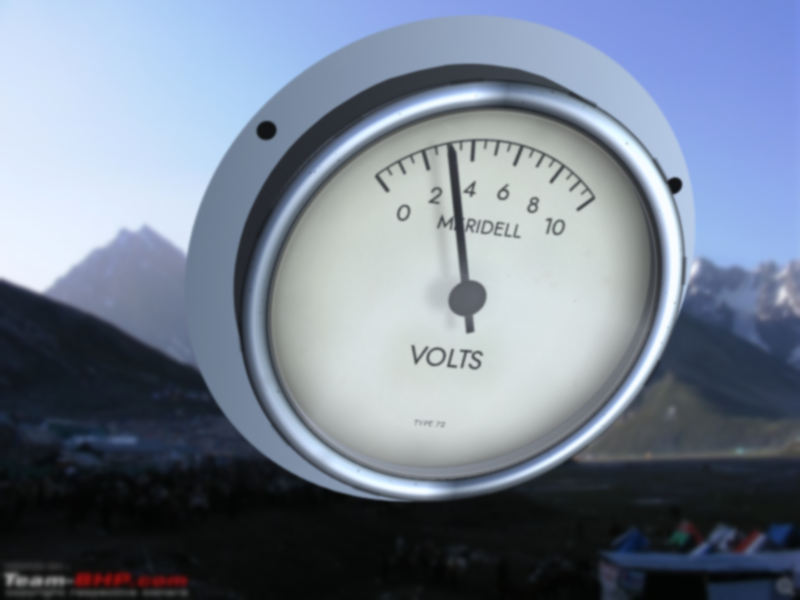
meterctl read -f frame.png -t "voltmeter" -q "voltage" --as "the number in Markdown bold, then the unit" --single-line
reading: **3** V
